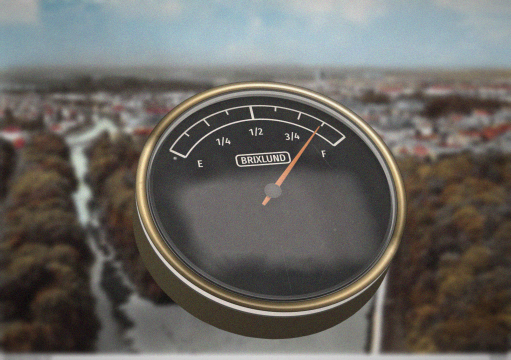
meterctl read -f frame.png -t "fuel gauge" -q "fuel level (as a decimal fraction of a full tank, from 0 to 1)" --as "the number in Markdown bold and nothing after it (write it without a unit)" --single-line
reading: **0.875**
